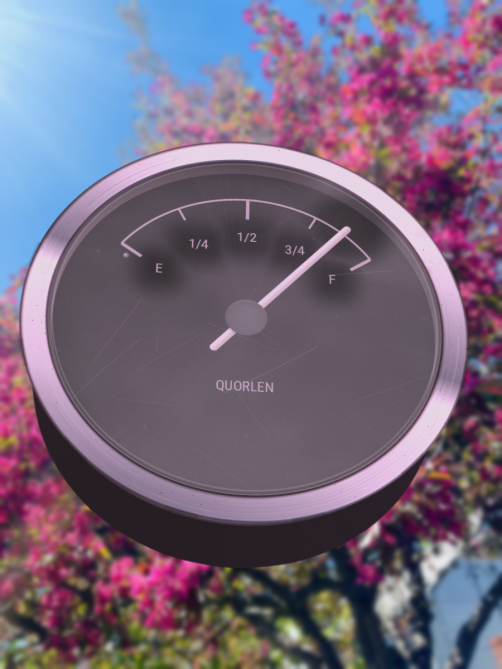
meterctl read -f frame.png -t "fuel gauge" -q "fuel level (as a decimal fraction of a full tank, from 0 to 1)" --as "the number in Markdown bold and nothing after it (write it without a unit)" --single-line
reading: **0.875**
